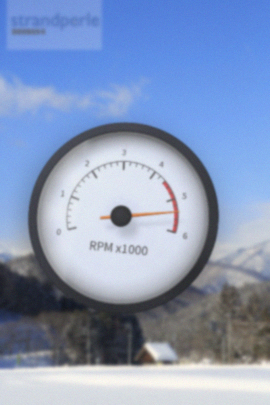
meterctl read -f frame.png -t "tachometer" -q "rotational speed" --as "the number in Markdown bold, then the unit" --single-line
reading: **5400** rpm
